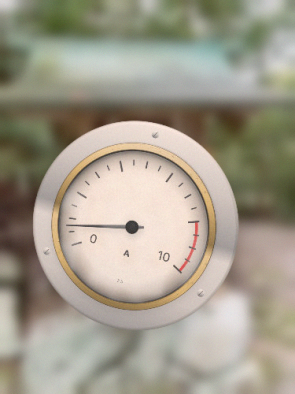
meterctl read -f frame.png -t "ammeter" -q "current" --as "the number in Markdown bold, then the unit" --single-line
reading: **0.75** A
